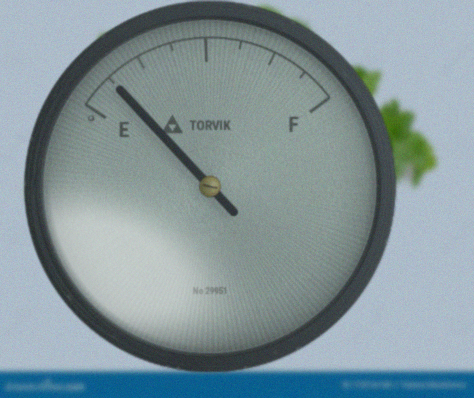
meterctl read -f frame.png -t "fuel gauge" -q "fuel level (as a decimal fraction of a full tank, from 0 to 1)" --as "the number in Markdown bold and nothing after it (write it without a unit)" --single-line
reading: **0.125**
